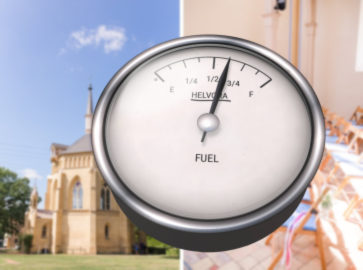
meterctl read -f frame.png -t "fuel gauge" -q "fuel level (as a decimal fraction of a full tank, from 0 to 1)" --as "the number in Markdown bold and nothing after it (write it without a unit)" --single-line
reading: **0.625**
